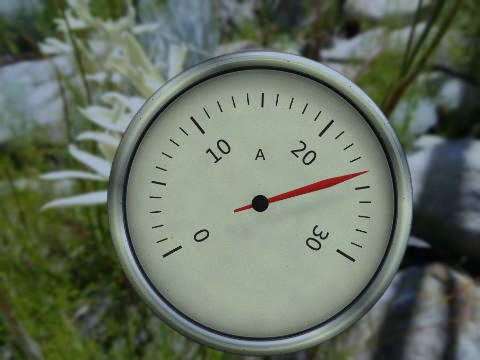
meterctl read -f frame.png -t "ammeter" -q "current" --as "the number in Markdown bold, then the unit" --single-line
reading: **24** A
